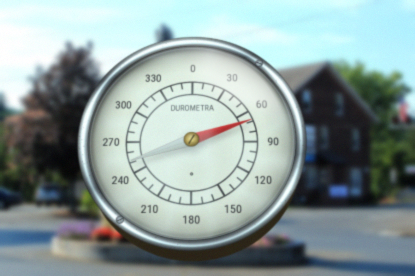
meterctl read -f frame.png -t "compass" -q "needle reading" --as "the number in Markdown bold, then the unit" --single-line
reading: **70** °
